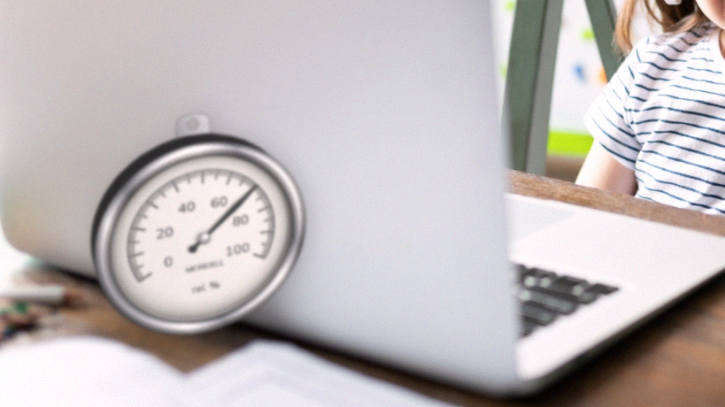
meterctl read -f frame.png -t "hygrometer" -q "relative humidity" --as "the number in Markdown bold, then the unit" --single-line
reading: **70** %
